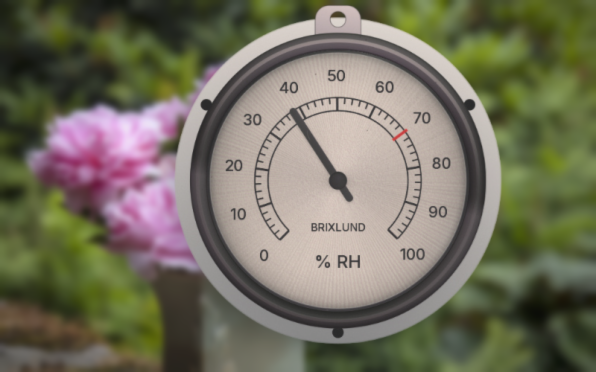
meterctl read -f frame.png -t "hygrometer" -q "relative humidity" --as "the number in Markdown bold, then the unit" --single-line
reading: **38** %
